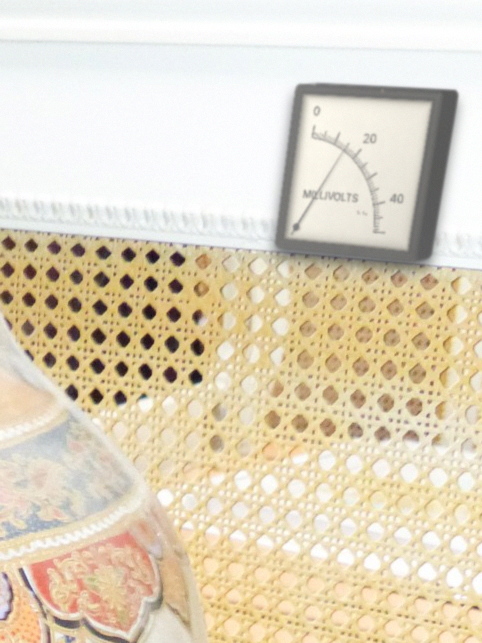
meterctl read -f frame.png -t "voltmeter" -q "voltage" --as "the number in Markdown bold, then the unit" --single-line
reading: **15** mV
